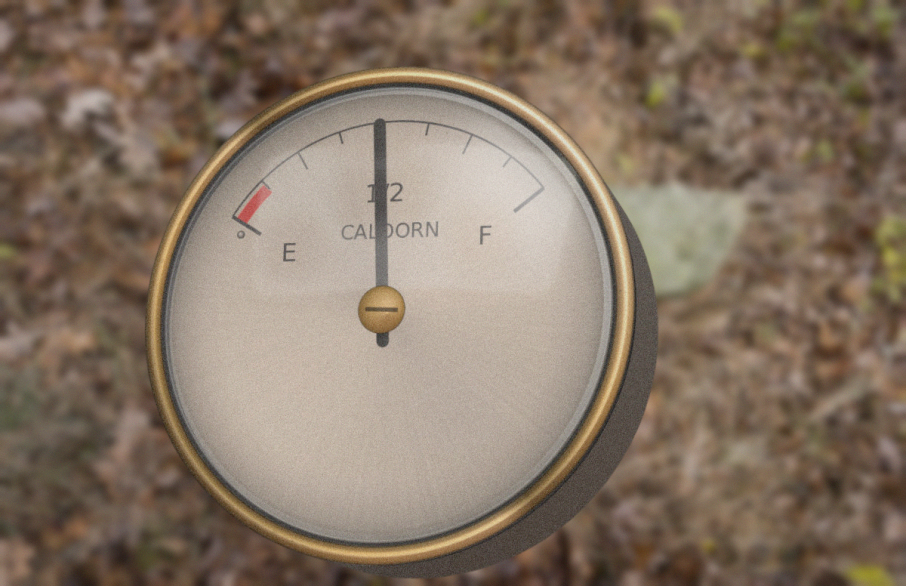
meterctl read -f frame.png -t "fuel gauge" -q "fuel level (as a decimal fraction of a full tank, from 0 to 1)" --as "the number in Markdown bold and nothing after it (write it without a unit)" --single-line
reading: **0.5**
